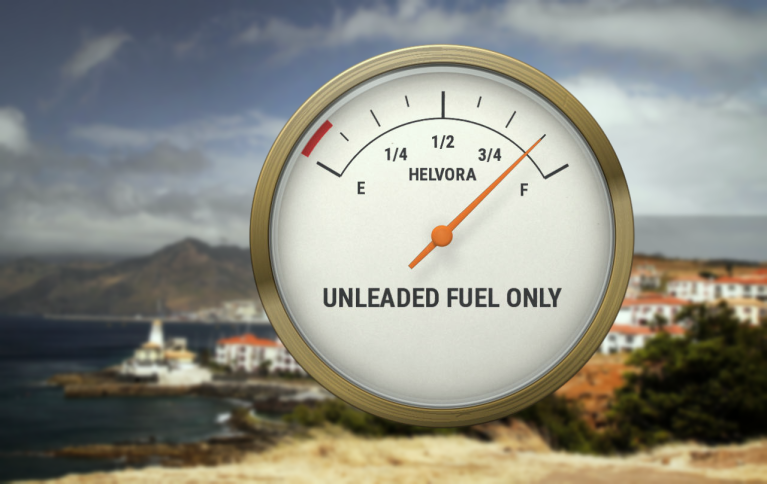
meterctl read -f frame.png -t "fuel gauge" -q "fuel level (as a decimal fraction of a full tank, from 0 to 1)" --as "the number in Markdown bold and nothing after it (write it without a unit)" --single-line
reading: **0.875**
